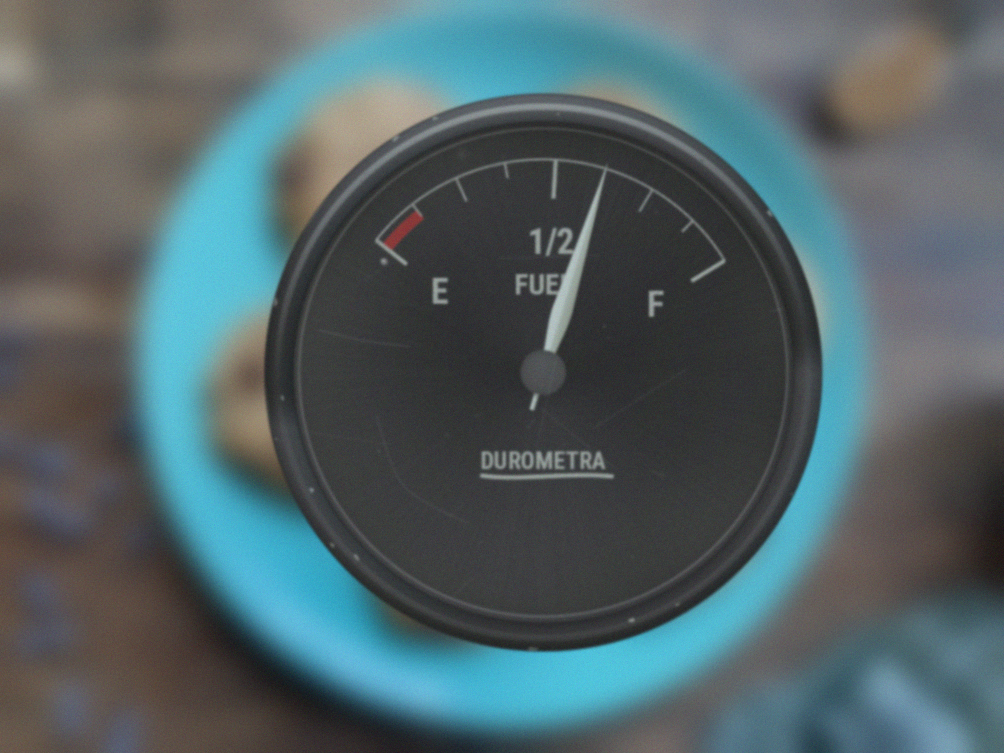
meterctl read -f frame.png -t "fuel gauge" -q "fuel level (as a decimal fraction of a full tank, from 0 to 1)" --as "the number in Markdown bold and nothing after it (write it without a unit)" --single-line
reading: **0.625**
